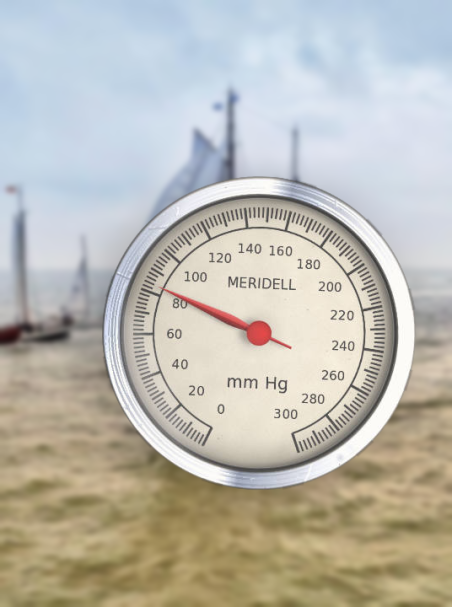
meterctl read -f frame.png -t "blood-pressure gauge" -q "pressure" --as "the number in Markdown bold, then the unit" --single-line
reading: **84** mmHg
